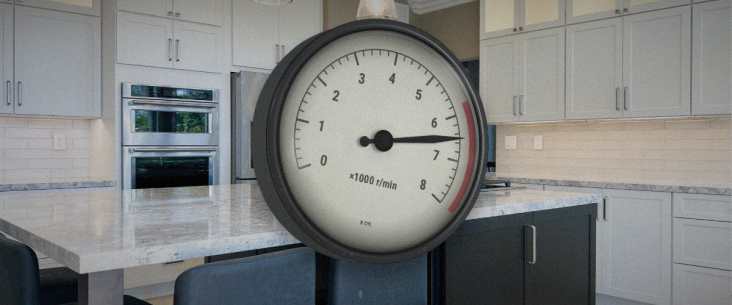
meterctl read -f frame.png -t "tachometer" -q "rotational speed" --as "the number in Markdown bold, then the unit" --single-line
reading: **6500** rpm
